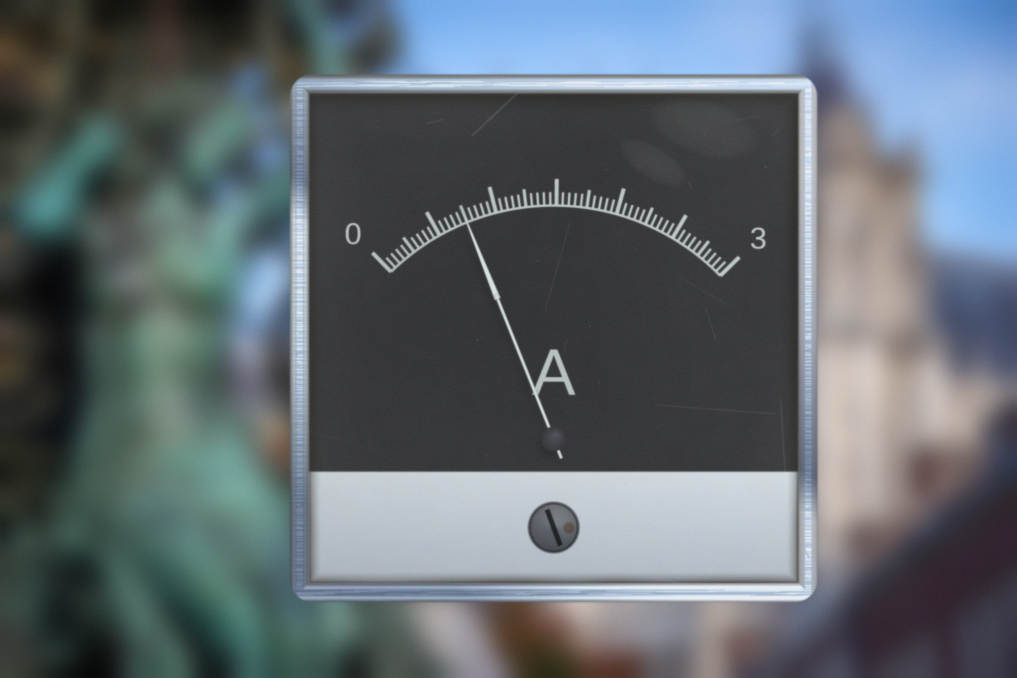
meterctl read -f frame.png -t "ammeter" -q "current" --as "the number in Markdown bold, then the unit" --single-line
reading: **0.75** A
